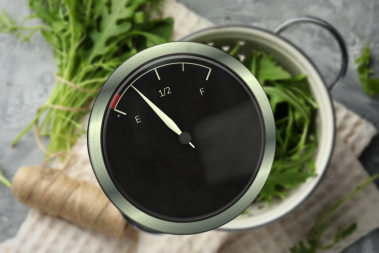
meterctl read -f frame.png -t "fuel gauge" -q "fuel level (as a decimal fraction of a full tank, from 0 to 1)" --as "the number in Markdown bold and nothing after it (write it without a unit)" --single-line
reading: **0.25**
